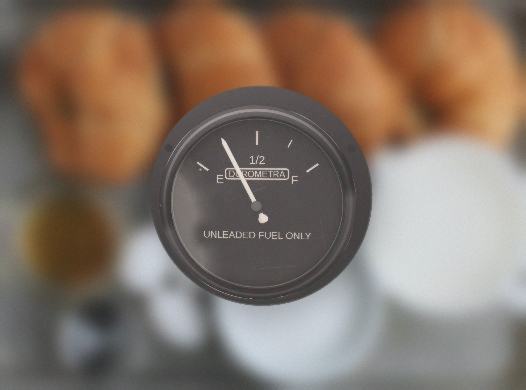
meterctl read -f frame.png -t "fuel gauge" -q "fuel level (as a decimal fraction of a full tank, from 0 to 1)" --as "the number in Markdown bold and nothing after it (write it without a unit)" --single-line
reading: **0.25**
